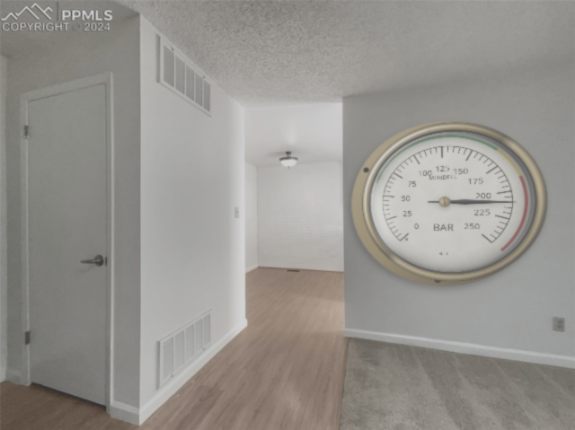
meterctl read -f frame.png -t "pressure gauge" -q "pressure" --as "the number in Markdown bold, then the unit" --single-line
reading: **210** bar
